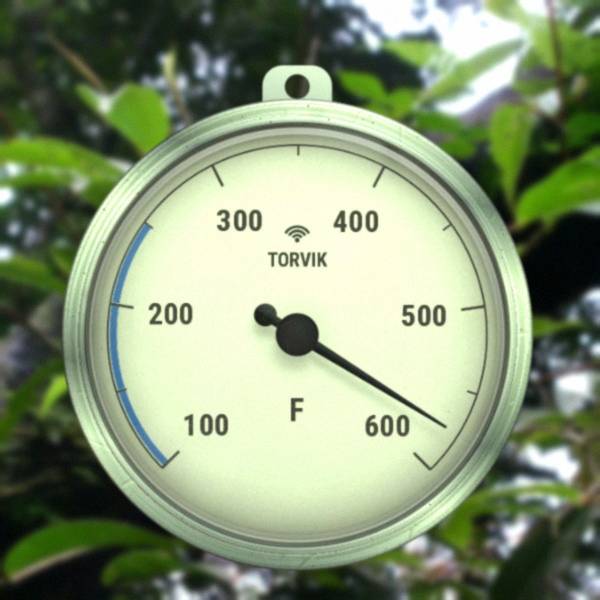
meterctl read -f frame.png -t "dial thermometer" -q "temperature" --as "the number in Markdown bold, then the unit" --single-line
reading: **575** °F
